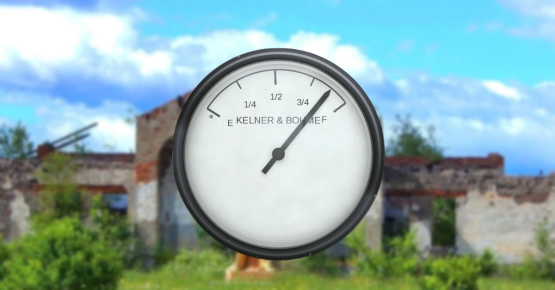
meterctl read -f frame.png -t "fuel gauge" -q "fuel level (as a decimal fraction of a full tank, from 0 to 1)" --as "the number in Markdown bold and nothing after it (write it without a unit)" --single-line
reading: **0.875**
